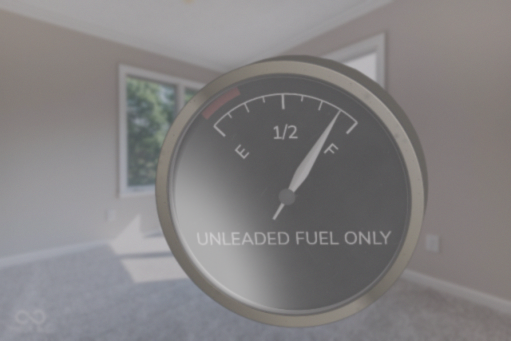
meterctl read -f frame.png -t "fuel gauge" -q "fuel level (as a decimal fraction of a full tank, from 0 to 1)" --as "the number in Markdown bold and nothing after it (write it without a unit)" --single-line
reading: **0.875**
